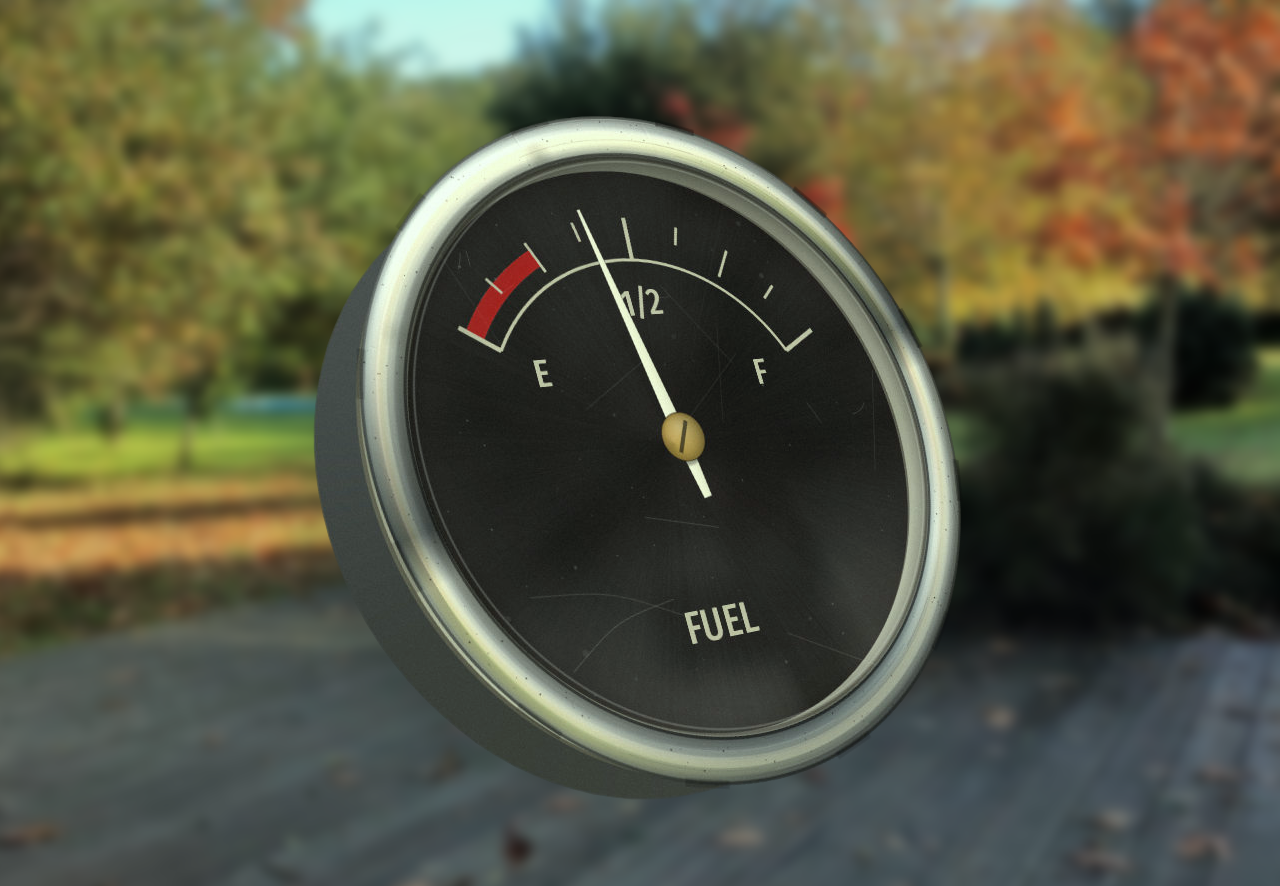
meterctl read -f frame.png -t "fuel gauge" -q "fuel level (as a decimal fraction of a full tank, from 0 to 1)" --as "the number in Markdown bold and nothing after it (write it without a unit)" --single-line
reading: **0.375**
